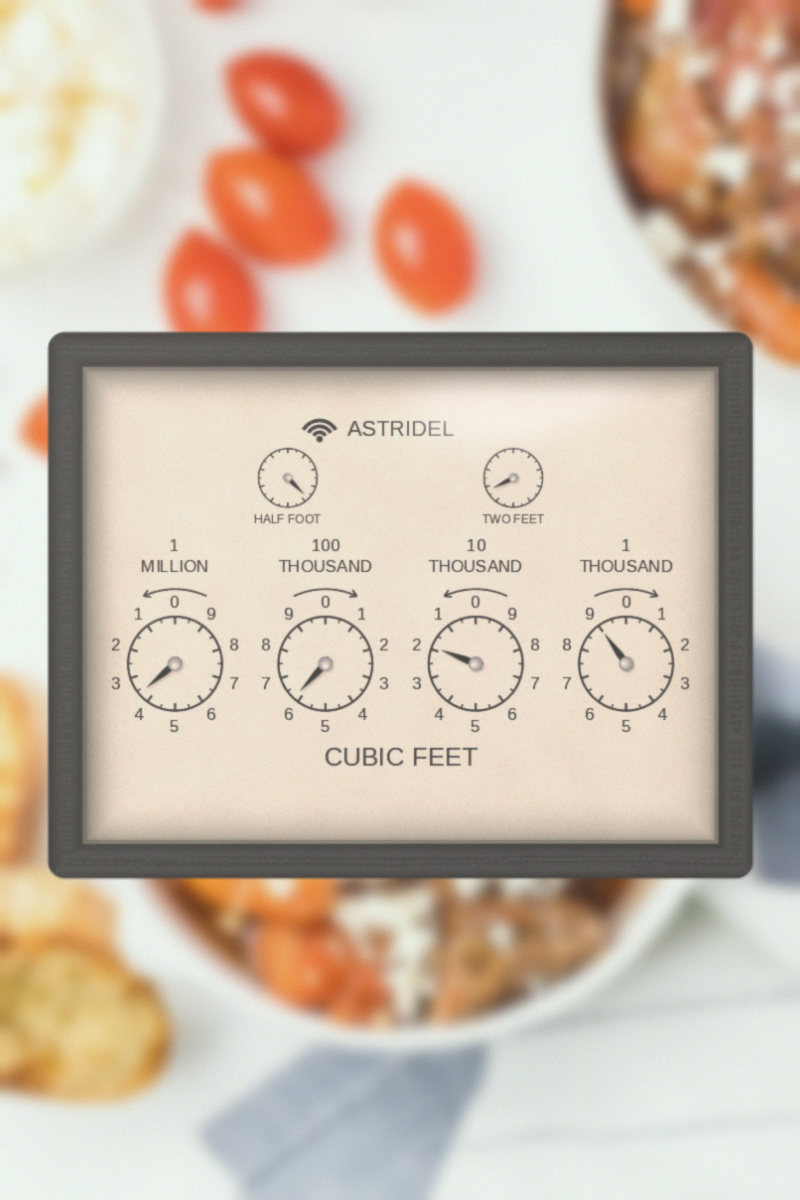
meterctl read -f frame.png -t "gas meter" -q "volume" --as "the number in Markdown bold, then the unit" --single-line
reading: **361900** ft³
